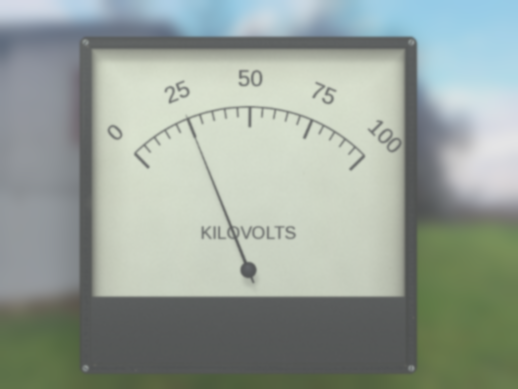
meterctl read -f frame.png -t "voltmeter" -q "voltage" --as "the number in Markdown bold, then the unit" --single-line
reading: **25** kV
